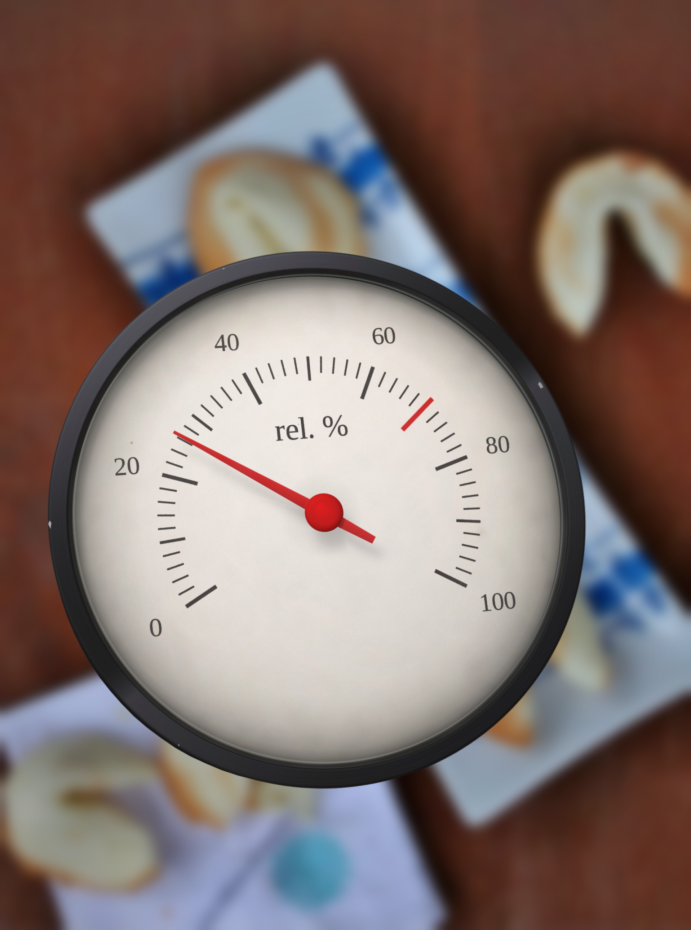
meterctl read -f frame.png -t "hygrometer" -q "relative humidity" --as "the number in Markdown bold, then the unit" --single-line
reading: **26** %
